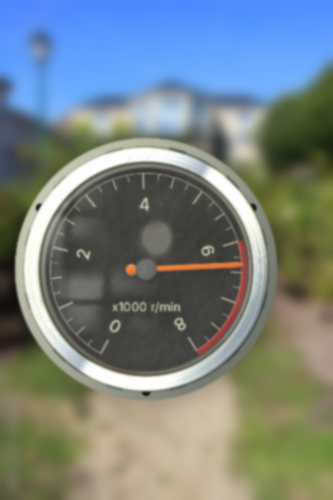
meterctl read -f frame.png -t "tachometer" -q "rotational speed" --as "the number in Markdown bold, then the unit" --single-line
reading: **6375** rpm
